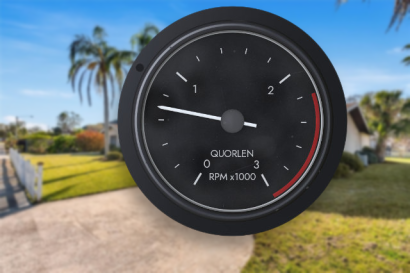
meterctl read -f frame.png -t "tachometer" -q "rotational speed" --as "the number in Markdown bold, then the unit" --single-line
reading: **700** rpm
